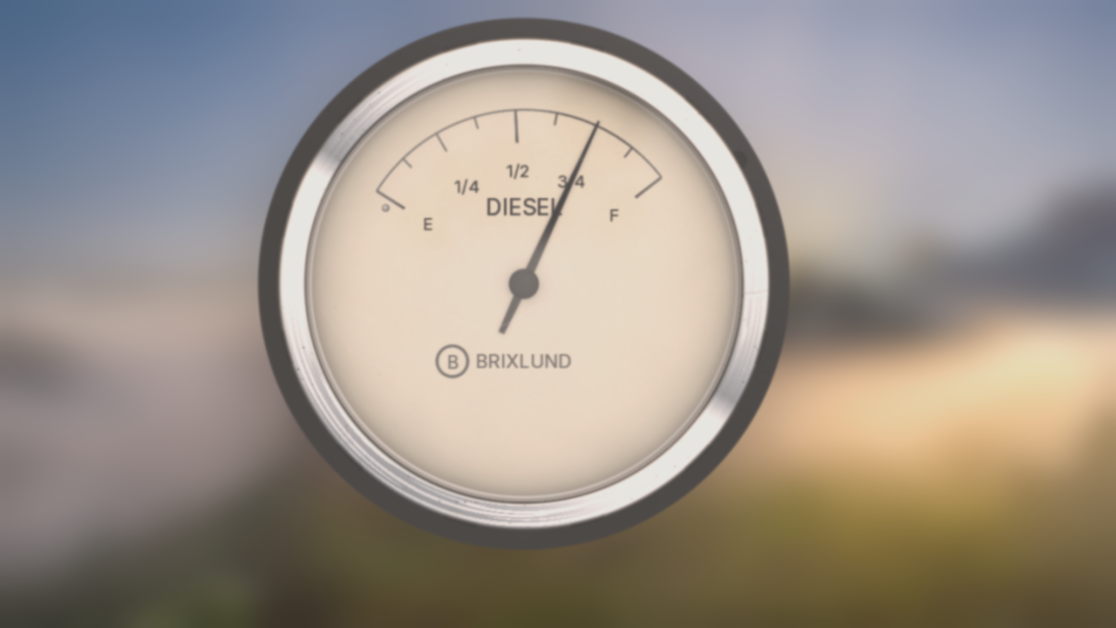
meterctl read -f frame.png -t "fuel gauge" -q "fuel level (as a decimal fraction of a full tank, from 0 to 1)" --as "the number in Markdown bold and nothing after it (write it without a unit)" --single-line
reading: **0.75**
